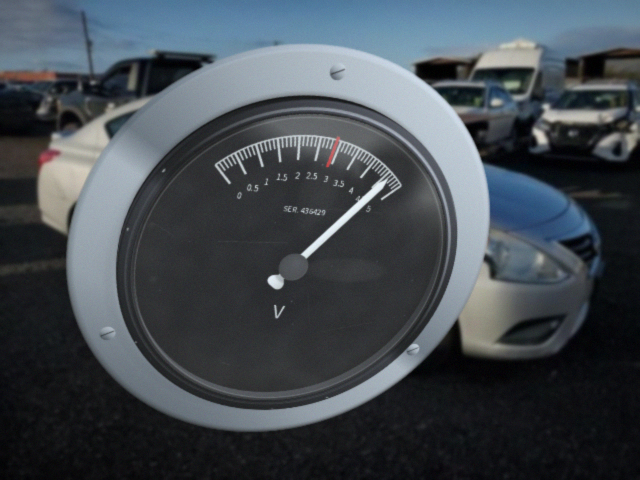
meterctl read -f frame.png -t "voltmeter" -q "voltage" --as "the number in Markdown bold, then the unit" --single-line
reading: **4.5** V
